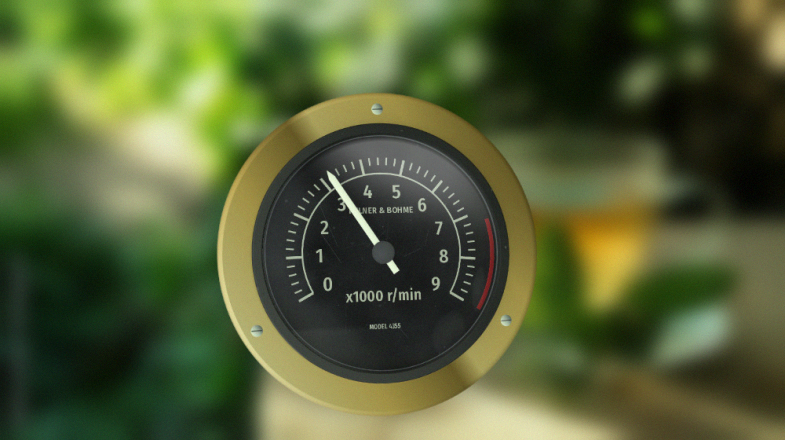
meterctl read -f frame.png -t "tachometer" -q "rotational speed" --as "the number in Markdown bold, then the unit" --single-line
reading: **3200** rpm
